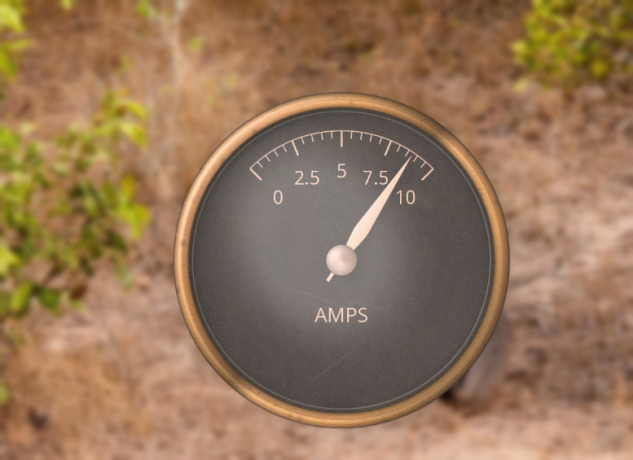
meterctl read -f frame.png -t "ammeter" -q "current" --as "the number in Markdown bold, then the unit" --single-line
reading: **8.75** A
